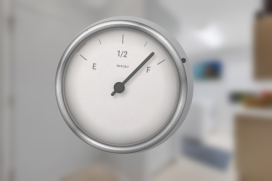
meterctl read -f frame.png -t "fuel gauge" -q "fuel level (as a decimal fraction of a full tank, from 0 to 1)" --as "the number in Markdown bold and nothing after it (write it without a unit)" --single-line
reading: **0.875**
